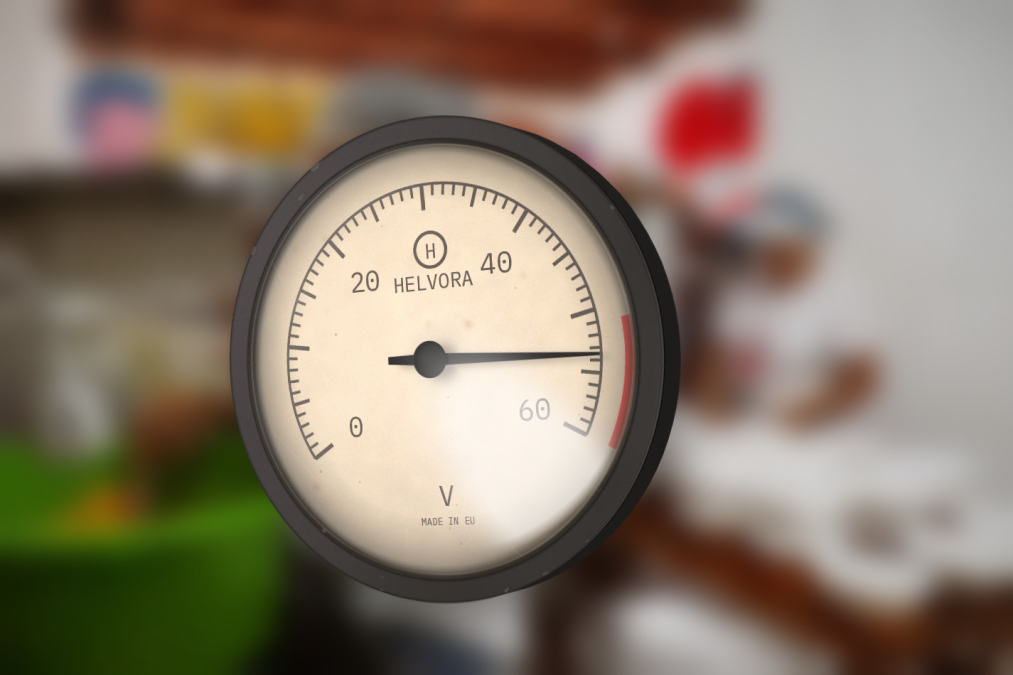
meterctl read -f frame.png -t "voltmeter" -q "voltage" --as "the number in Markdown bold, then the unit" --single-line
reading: **53.5** V
